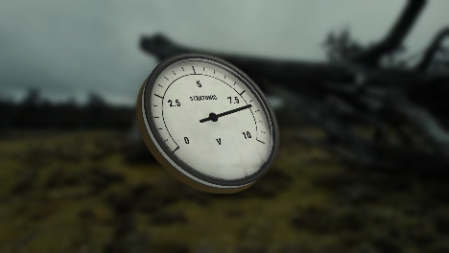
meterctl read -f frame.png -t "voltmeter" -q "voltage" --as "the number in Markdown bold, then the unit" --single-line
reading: **8.25** V
